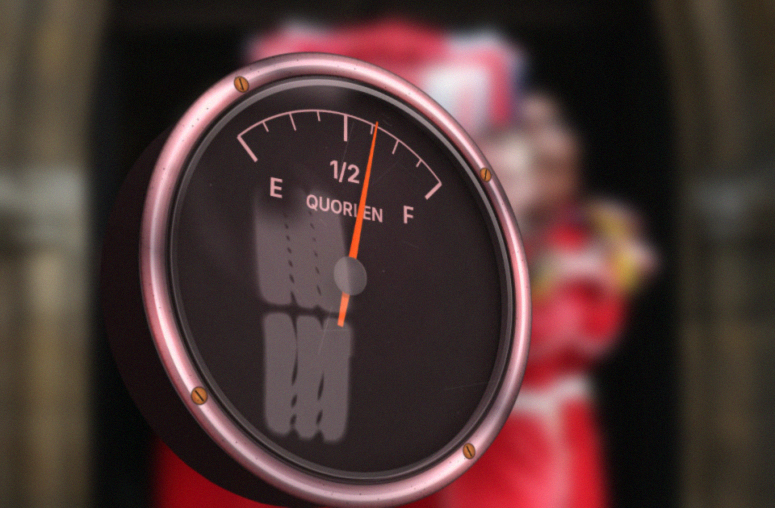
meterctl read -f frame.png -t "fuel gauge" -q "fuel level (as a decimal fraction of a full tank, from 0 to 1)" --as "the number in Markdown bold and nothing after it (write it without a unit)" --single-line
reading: **0.625**
